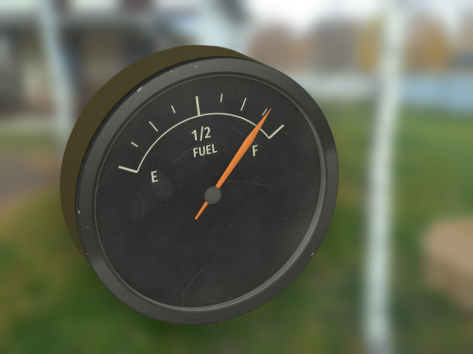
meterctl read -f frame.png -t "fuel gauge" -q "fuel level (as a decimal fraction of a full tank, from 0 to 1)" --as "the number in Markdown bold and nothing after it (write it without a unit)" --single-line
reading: **0.875**
